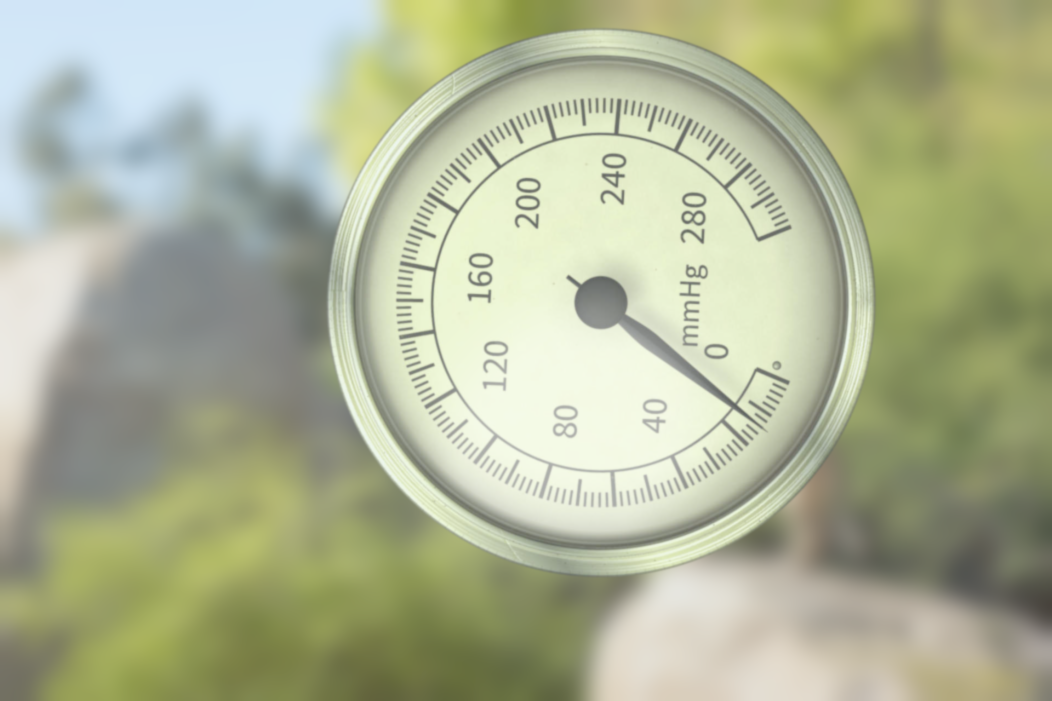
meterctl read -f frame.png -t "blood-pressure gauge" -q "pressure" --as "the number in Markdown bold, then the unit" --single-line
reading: **14** mmHg
